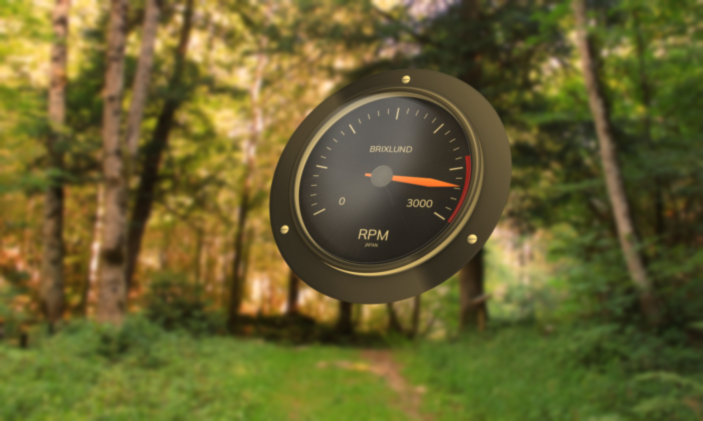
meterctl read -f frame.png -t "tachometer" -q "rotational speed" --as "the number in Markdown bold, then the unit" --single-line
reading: **2700** rpm
